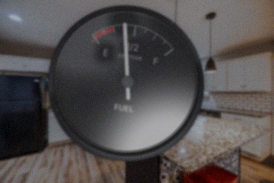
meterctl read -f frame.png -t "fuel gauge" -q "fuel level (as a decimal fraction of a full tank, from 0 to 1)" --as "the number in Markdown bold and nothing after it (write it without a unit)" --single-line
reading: **0.375**
